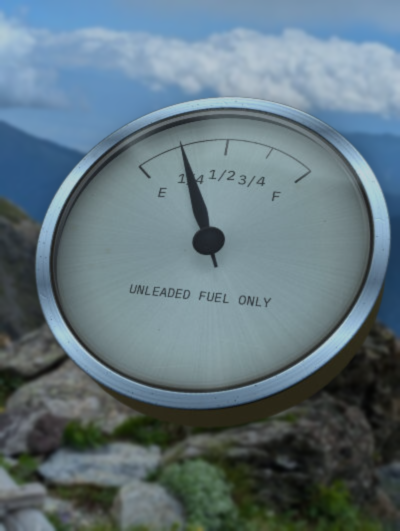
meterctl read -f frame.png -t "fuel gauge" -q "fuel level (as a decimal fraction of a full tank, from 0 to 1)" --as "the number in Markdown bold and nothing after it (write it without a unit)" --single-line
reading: **0.25**
